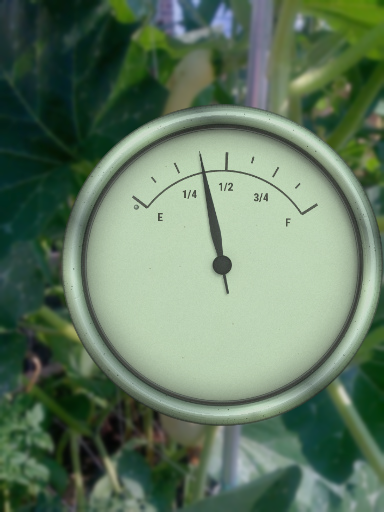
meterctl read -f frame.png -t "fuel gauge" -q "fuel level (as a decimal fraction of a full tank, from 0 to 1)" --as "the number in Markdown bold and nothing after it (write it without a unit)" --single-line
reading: **0.375**
